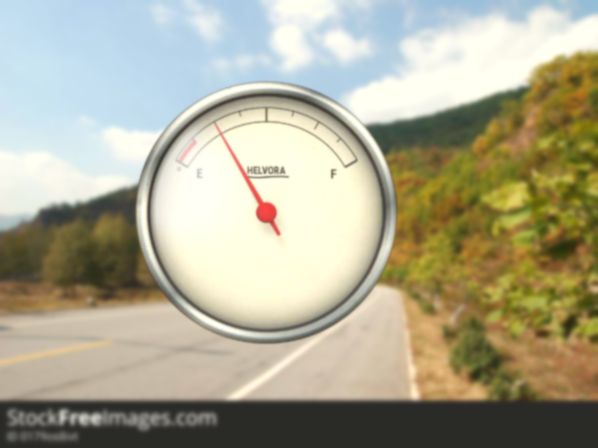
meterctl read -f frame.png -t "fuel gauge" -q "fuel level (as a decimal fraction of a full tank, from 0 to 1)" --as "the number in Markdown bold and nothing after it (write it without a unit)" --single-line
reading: **0.25**
